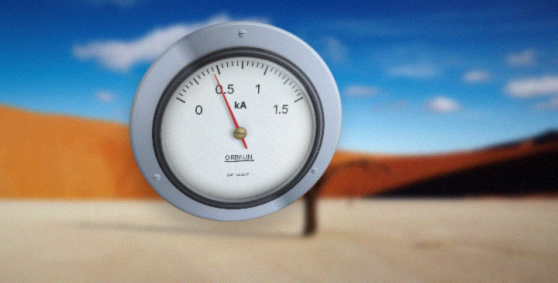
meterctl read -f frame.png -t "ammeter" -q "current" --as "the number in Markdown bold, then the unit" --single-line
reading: **0.45** kA
